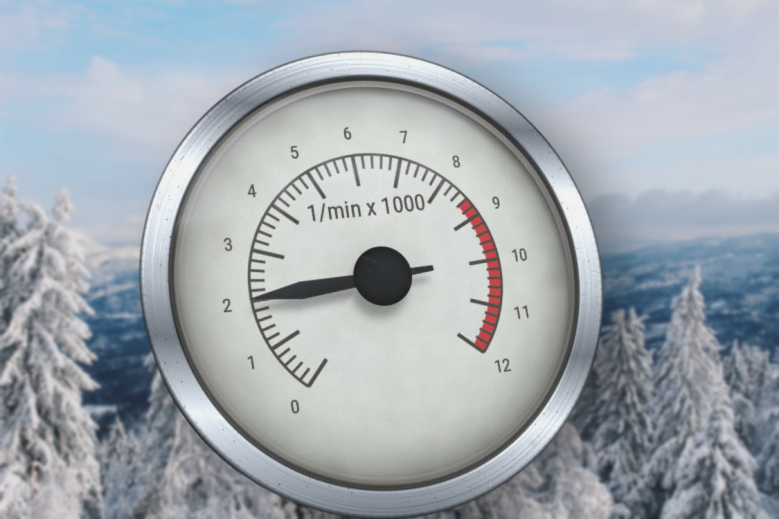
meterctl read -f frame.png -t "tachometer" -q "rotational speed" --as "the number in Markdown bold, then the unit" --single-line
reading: **2000** rpm
